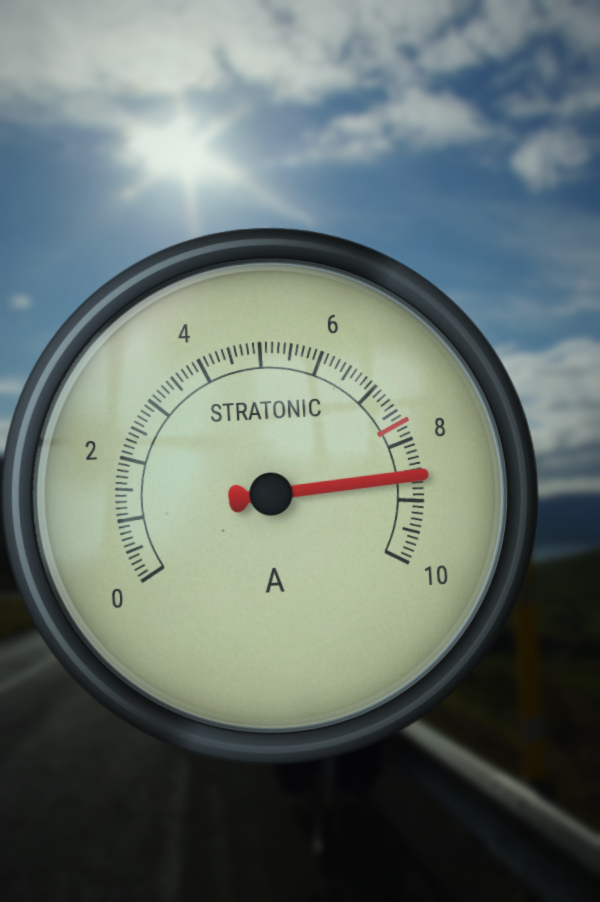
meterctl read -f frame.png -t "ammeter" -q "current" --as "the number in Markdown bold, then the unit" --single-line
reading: **8.6** A
